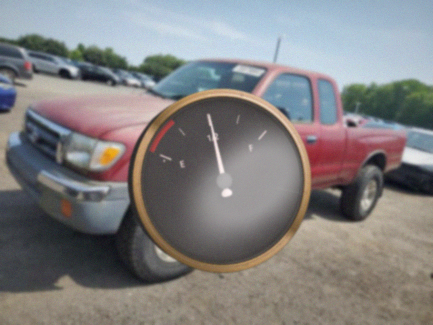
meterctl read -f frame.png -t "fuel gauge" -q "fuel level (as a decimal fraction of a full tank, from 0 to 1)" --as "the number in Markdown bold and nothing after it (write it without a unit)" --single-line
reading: **0.5**
